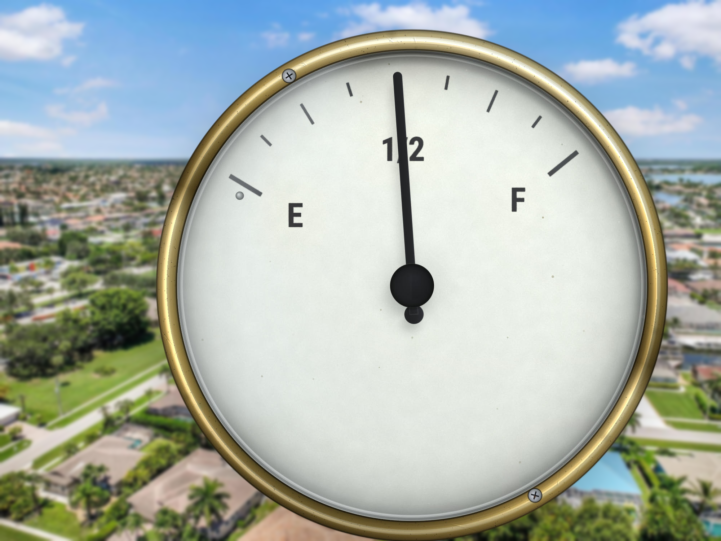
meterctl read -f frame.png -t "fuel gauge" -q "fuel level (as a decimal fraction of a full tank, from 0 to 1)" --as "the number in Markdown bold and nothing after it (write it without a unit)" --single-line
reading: **0.5**
